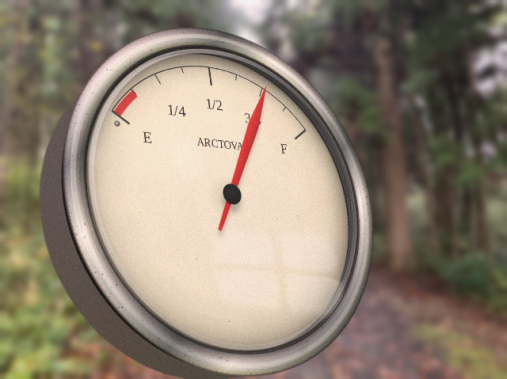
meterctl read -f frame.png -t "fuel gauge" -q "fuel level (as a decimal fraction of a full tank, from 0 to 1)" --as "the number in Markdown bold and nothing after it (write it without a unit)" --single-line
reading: **0.75**
